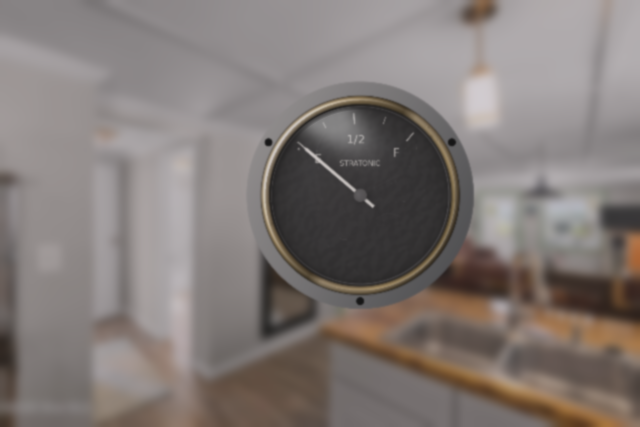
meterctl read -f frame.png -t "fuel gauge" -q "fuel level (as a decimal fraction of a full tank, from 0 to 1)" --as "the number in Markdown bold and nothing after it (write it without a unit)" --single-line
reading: **0**
